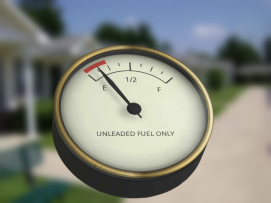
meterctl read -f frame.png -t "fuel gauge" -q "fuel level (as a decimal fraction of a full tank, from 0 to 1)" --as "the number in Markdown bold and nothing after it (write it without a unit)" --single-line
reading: **0.125**
